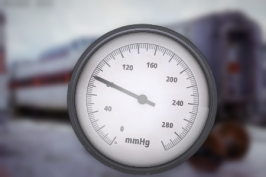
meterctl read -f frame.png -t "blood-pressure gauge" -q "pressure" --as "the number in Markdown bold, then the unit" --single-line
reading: **80** mmHg
